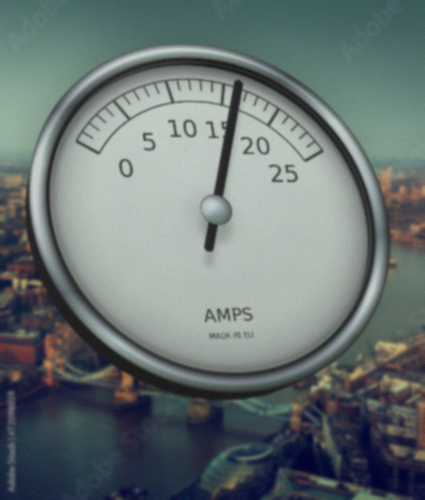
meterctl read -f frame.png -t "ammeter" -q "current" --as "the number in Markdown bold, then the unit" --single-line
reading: **16** A
